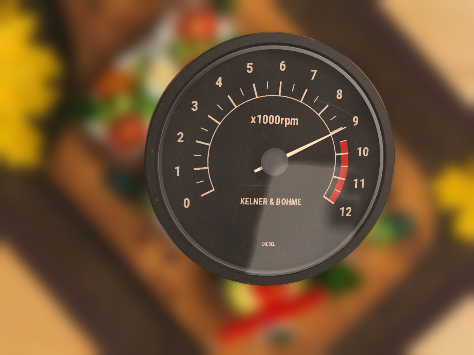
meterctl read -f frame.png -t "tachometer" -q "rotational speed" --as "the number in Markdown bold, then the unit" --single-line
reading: **9000** rpm
